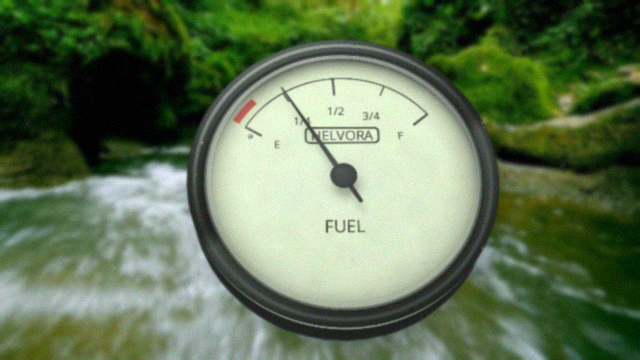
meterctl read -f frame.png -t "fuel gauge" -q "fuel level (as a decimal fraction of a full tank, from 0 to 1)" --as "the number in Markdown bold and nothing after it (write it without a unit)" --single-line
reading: **0.25**
